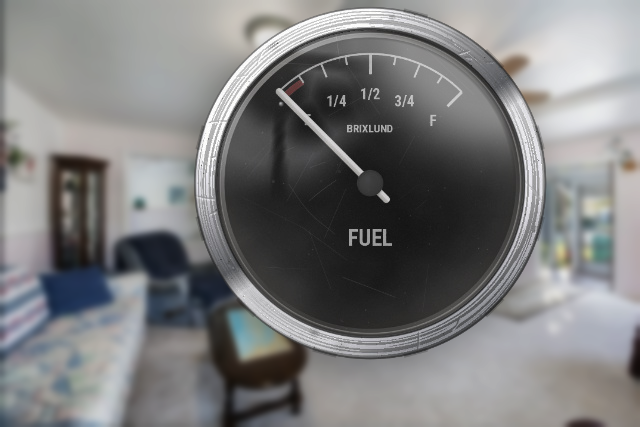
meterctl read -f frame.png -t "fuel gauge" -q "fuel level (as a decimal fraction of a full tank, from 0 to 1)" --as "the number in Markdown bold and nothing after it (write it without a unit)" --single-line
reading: **0**
